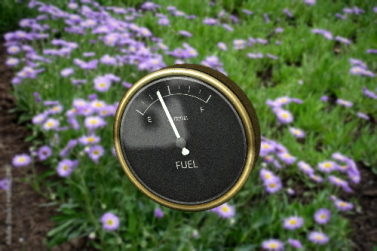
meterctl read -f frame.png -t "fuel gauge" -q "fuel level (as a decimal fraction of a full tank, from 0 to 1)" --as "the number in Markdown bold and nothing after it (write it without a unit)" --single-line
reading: **0.375**
